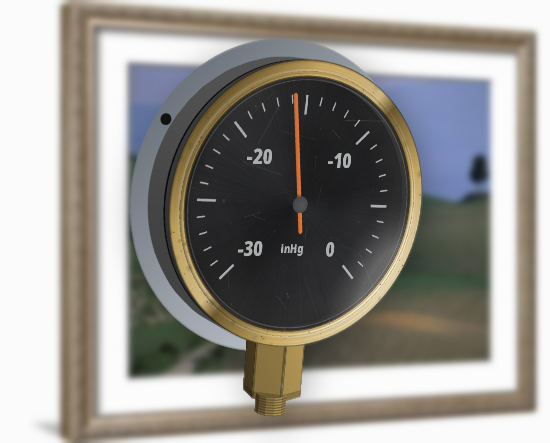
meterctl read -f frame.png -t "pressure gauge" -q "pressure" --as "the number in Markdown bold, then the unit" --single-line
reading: **-16** inHg
